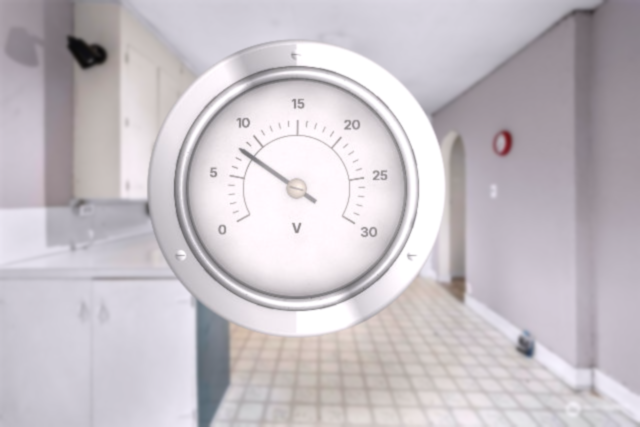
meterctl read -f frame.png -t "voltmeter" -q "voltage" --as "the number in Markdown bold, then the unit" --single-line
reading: **8** V
